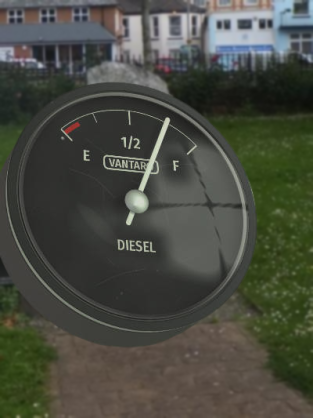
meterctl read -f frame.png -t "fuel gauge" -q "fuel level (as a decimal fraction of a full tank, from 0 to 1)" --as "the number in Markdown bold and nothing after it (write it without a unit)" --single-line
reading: **0.75**
